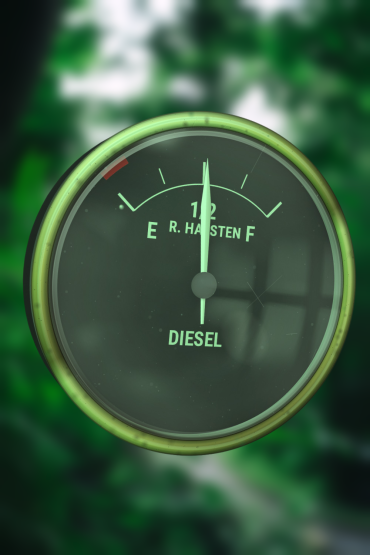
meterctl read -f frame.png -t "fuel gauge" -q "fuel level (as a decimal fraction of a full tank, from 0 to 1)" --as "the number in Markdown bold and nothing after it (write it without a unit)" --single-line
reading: **0.5**
